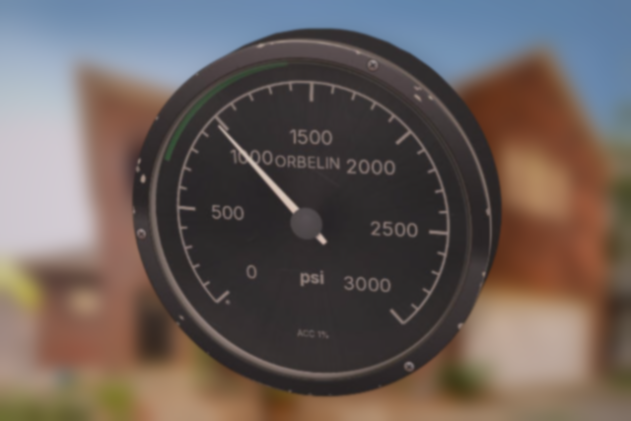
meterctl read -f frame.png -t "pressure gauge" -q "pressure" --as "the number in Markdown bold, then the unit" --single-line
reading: **1000** psi
